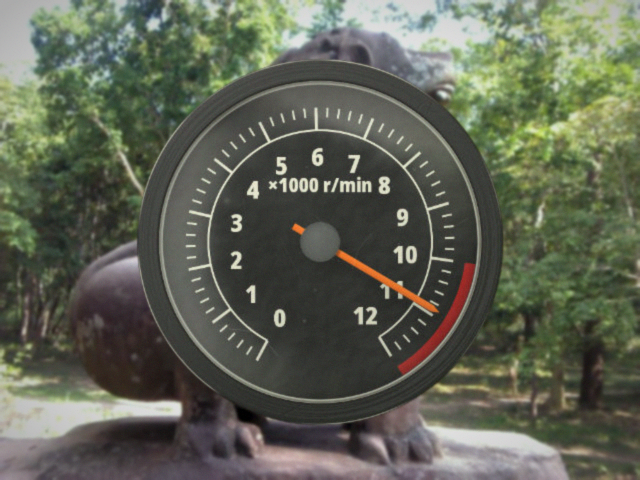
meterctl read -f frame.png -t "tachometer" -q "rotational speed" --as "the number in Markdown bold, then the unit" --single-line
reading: **10900** rpm
